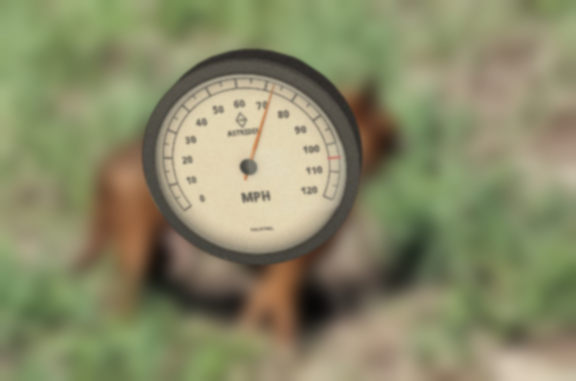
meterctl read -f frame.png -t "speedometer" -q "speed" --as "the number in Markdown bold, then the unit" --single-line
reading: **72.5** mph
